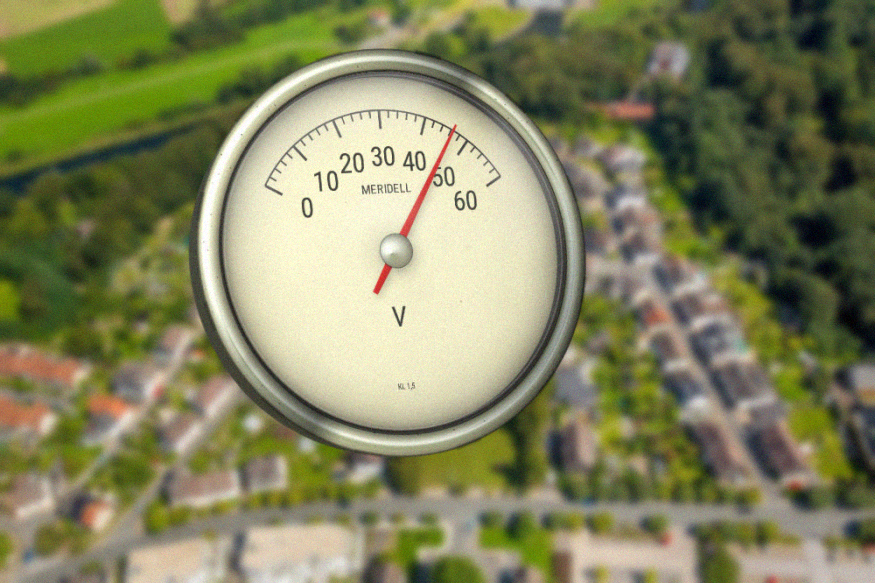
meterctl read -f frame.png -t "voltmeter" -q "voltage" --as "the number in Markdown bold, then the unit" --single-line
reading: **46** V
